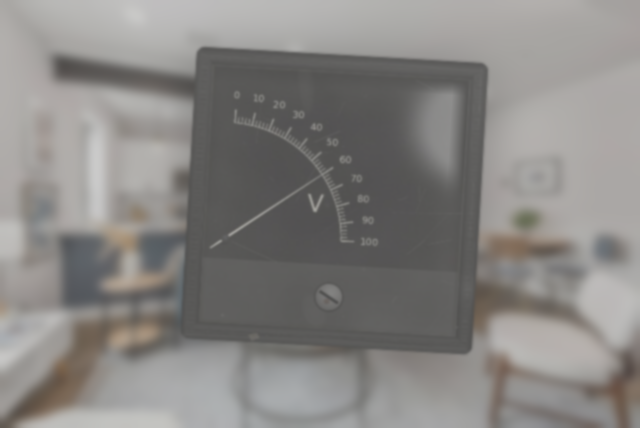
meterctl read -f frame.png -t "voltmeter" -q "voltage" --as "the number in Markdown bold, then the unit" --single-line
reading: **60** V
